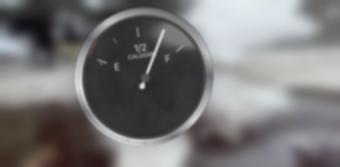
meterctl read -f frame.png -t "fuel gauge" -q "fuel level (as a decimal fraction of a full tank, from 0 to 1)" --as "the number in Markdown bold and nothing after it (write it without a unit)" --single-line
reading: **0.75**
